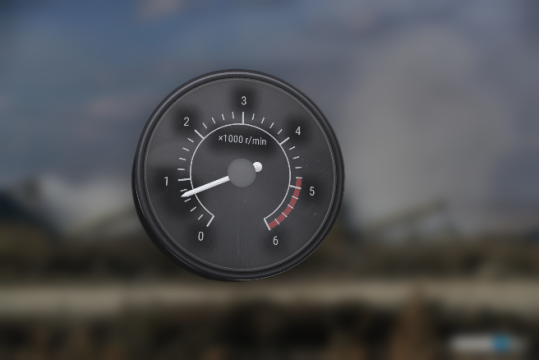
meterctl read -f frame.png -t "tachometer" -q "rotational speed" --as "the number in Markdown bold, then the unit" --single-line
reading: **700** rpm
